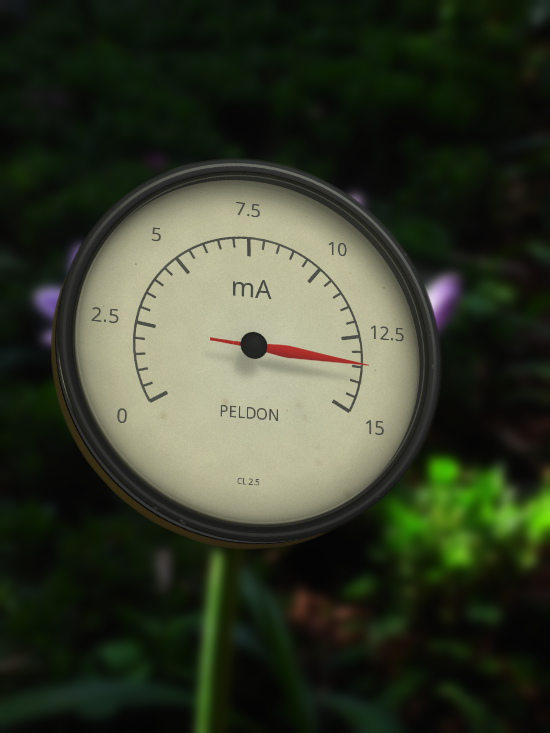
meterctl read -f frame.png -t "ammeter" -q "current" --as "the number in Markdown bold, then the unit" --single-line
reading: **13.5** mA
